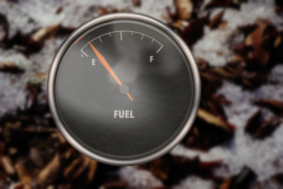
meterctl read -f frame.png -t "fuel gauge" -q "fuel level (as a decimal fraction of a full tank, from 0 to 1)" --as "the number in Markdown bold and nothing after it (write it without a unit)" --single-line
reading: **0.125**
